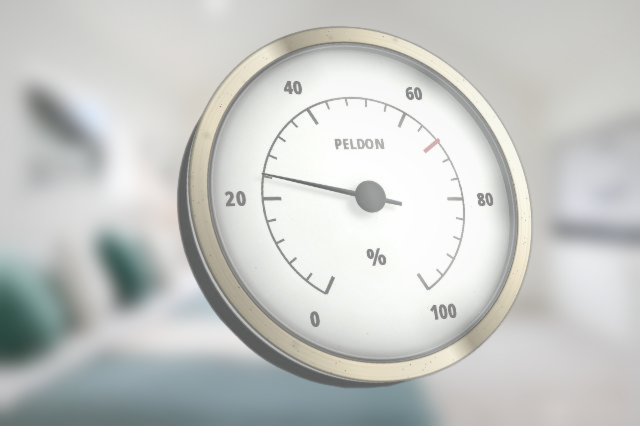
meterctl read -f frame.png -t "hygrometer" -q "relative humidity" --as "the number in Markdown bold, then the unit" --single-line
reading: **24** %
